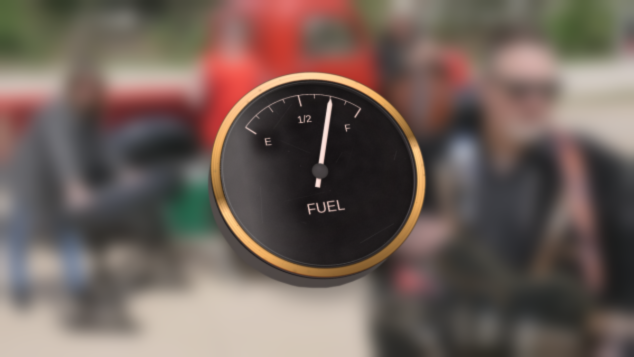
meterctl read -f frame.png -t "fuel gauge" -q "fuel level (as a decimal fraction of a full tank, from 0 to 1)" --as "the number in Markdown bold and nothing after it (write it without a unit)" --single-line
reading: **0.75**
